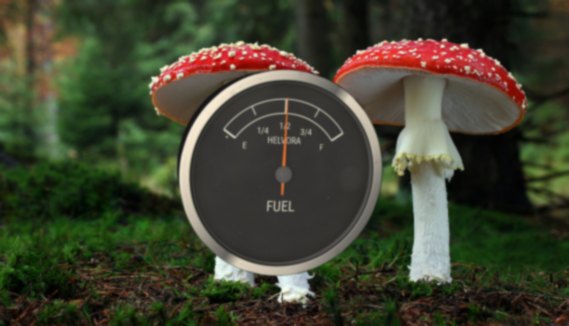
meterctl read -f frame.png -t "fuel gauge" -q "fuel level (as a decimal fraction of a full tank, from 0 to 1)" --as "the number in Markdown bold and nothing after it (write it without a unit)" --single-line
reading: **0.5**
